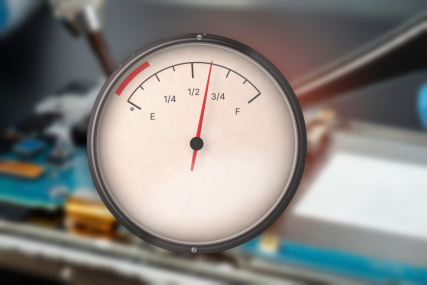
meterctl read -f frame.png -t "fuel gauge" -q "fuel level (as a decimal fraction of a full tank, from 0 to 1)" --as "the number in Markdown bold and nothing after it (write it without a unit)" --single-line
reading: **0.625**
